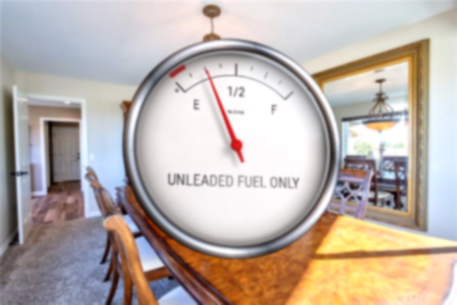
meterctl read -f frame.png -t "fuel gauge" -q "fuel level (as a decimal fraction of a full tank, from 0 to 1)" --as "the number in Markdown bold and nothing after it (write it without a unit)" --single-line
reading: **0.25**
